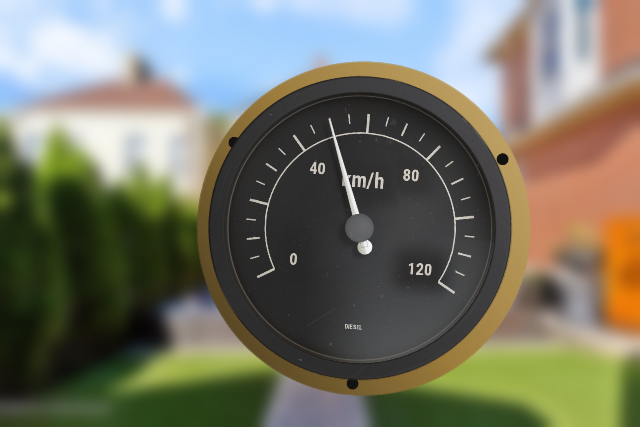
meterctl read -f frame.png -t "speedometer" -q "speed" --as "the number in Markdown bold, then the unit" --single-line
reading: **50** km/h
